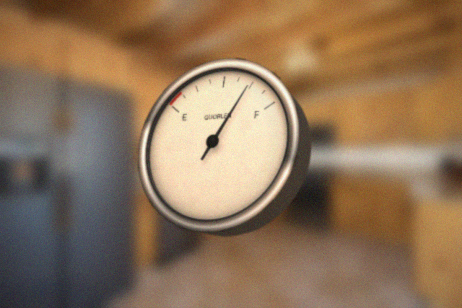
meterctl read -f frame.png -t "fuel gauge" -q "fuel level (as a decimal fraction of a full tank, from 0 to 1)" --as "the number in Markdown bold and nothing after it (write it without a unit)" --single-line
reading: **0.75**
